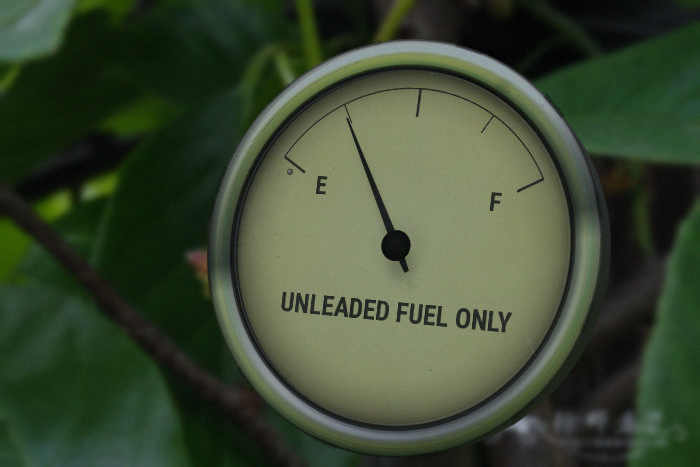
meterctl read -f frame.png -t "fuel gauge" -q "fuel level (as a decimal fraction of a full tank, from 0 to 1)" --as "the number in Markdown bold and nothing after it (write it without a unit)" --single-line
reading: **0.25**
